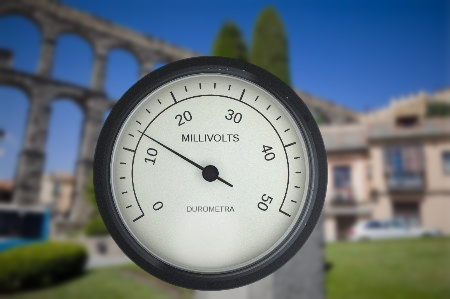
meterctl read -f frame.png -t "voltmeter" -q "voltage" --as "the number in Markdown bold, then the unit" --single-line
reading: **13** mV
